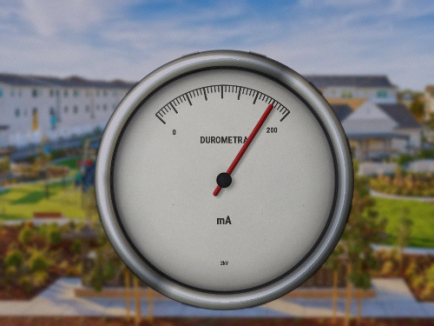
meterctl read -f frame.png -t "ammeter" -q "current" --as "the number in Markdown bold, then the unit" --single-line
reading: **175** mA
